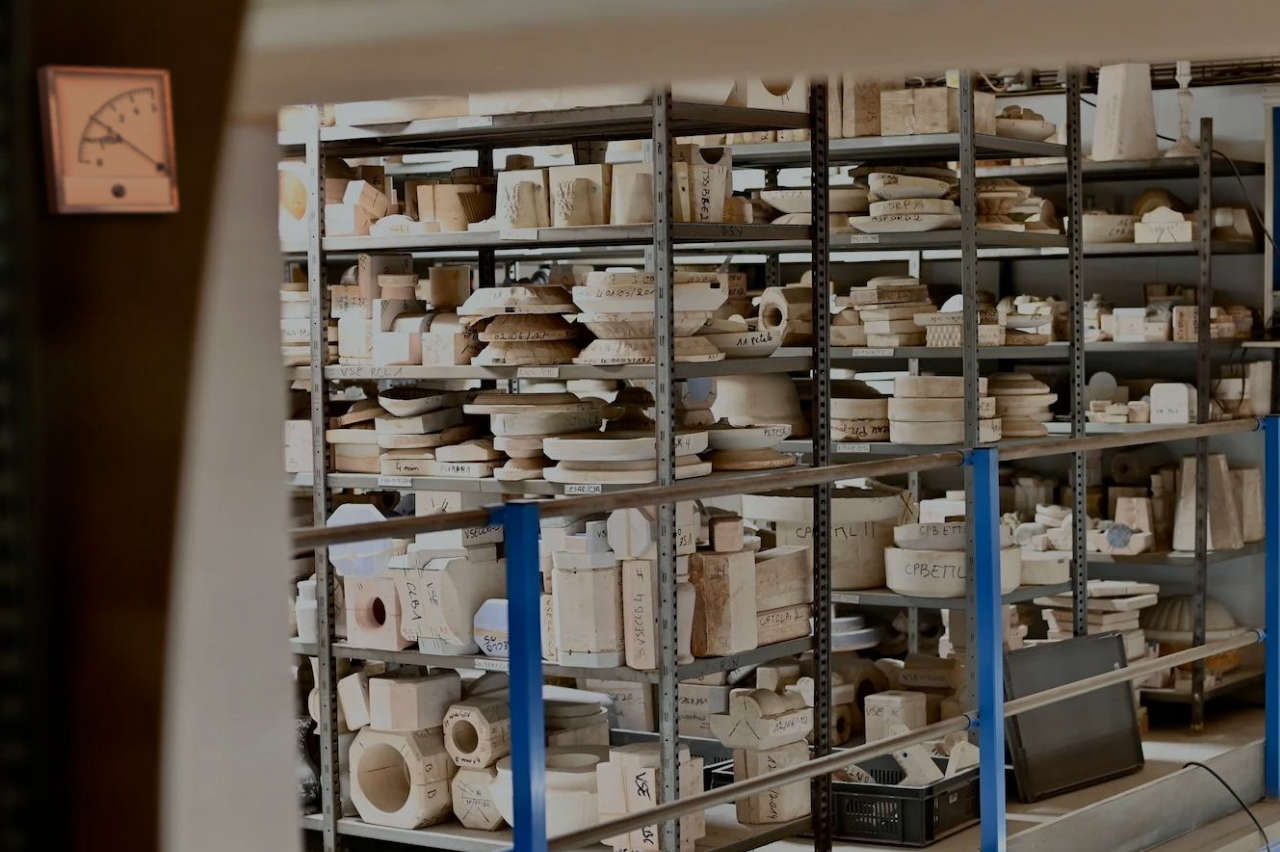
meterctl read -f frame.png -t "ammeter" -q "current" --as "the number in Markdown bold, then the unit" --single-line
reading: **2** mA
